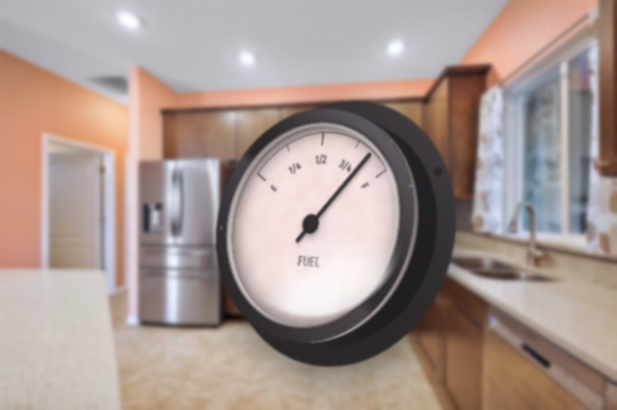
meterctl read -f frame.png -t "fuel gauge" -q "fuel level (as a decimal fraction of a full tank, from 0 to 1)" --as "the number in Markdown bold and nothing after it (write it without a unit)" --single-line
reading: **0.875**
